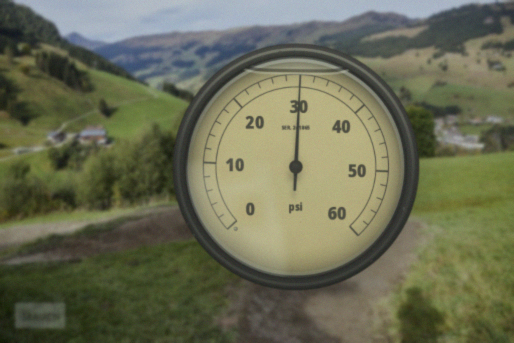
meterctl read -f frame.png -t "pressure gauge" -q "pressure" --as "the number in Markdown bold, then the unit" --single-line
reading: **30** psi
